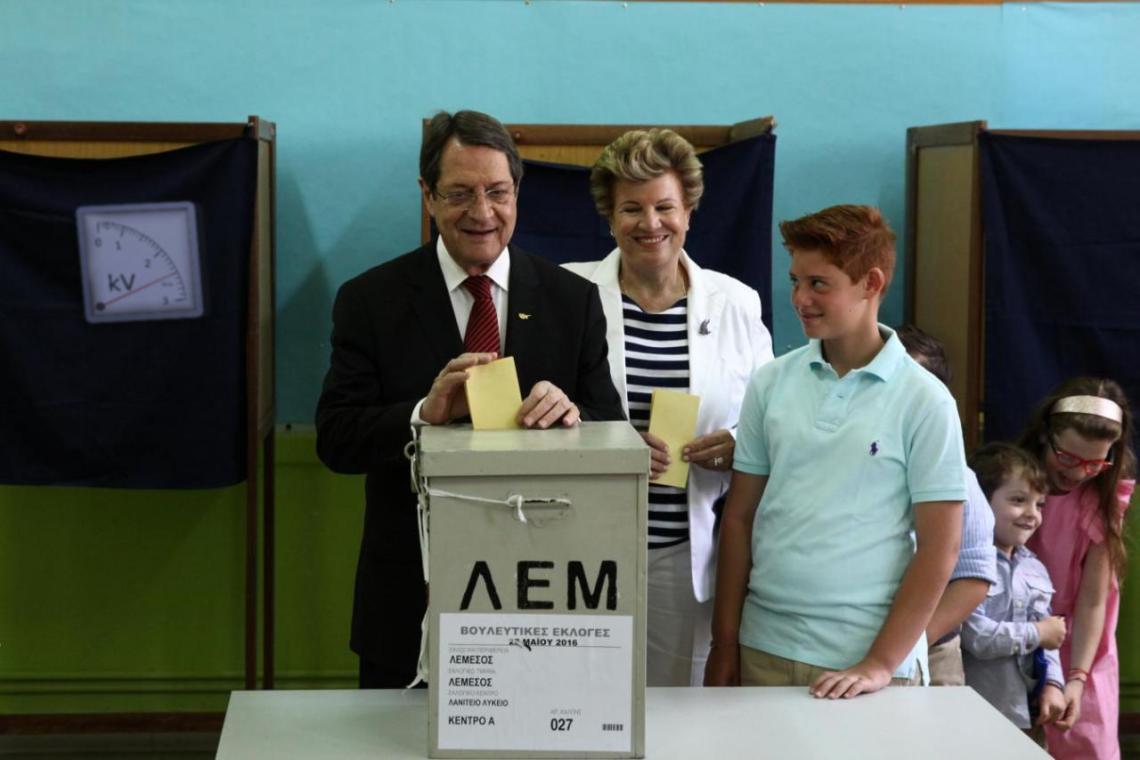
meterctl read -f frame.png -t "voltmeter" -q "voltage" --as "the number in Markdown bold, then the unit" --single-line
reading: **2.5** kV
